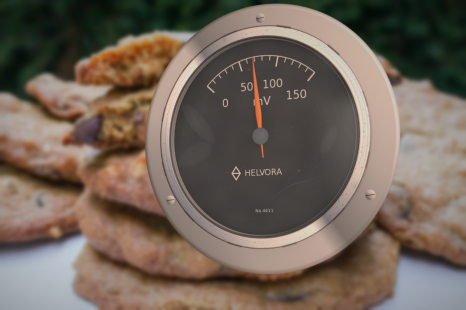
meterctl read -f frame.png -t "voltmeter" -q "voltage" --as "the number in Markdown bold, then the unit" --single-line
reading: **70** mV
